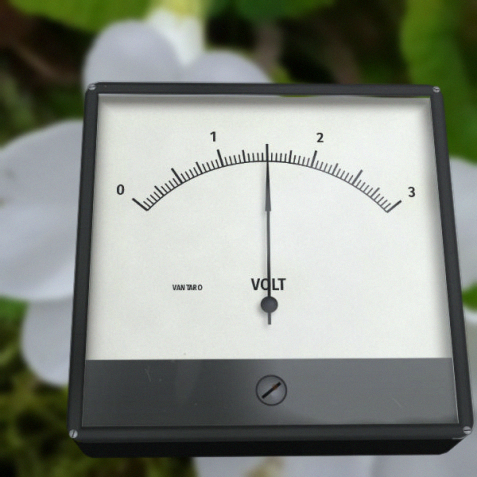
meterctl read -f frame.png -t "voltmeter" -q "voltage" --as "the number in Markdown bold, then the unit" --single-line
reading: **1.5** V
